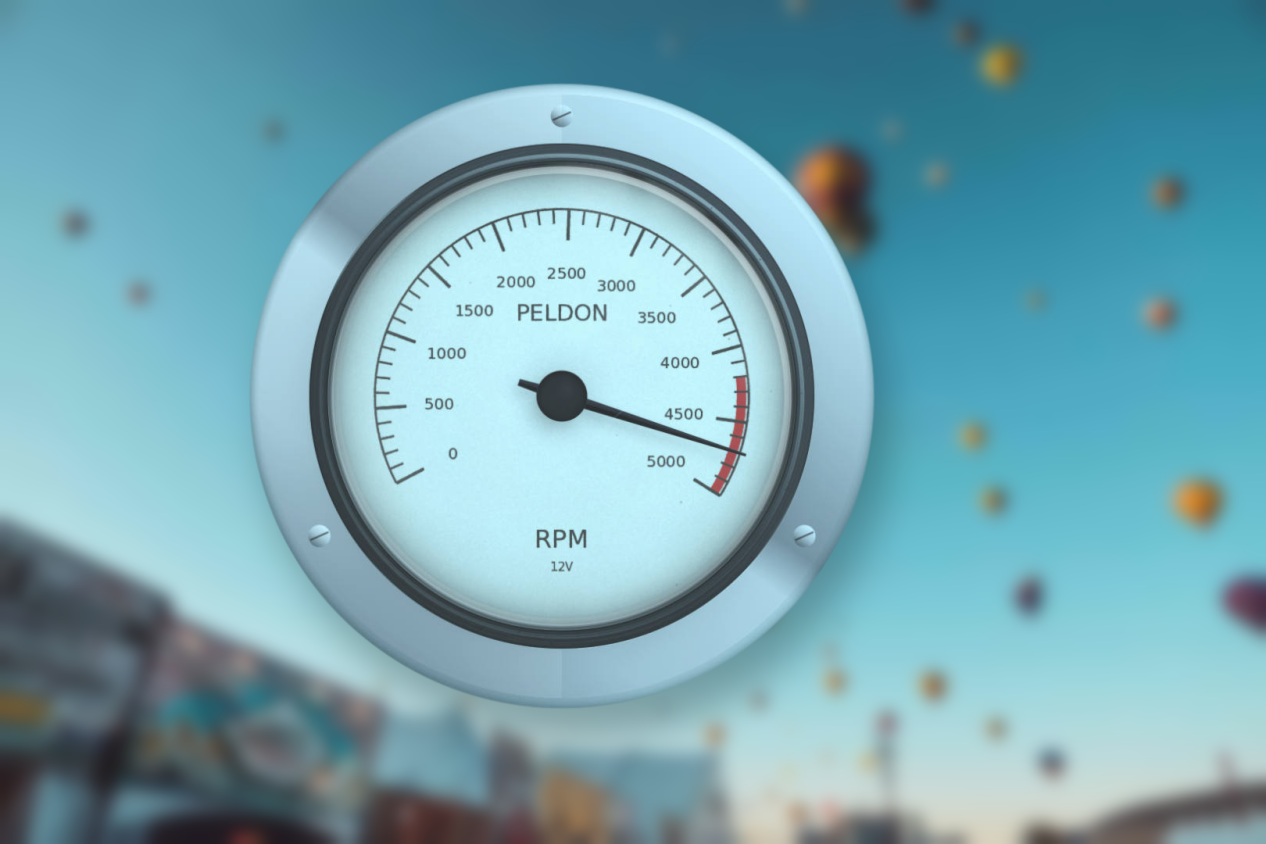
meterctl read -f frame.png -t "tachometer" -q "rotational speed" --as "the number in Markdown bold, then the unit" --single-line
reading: **4700** rpm
